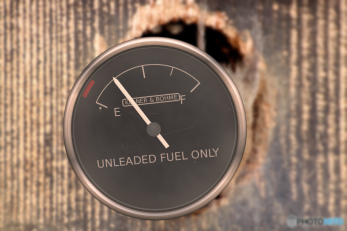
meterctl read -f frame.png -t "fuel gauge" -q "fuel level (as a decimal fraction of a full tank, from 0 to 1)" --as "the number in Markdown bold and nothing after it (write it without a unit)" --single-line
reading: **0.25**
